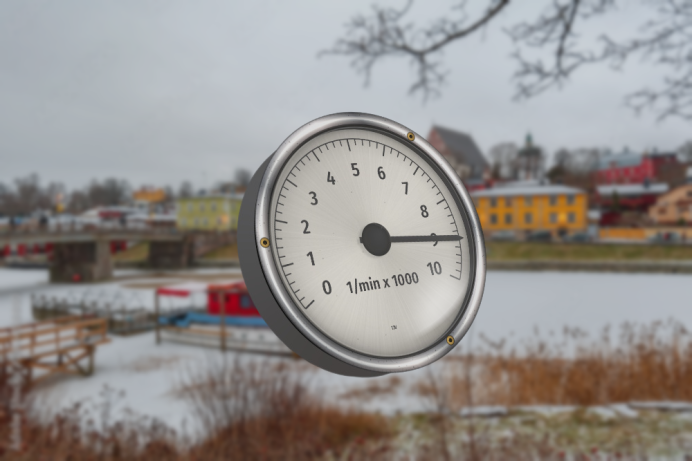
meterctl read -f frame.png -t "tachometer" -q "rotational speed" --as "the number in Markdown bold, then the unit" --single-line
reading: **9000** rpm
